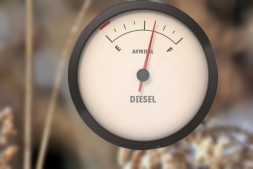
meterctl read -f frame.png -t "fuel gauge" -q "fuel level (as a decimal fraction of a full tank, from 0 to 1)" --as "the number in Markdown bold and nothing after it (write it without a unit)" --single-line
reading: **0.625**
